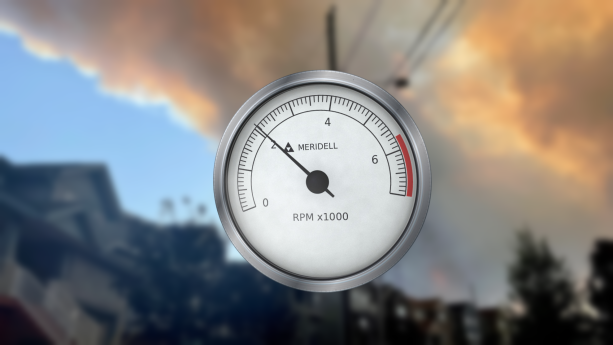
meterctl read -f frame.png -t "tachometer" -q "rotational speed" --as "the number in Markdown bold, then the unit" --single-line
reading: **2100** rpm
